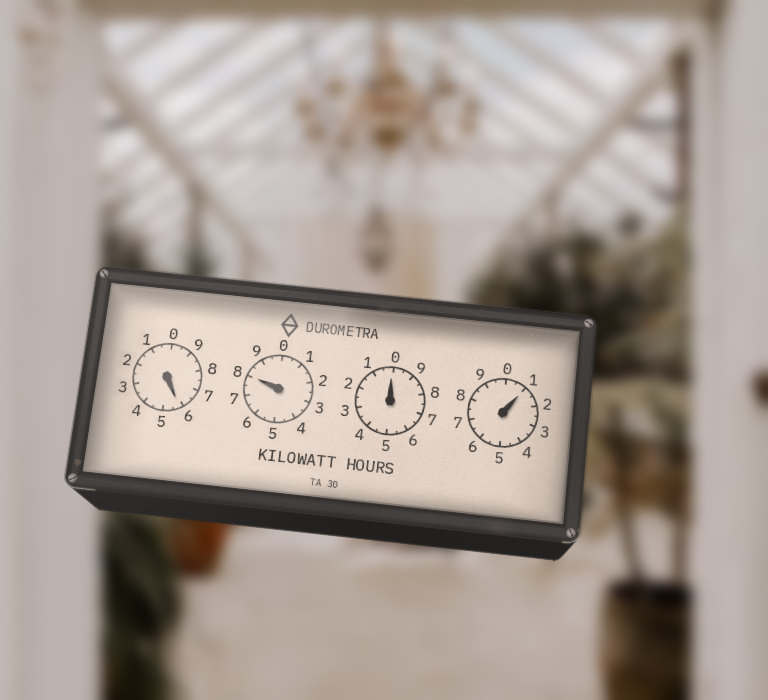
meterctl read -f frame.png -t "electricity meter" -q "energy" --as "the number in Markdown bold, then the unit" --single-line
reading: **5801** kWh
